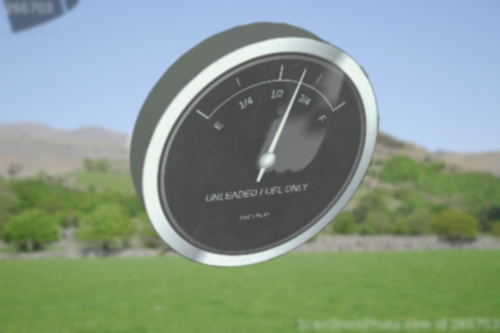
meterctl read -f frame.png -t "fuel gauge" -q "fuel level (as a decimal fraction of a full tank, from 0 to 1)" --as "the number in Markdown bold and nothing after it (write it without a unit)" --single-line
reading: **0.625**
